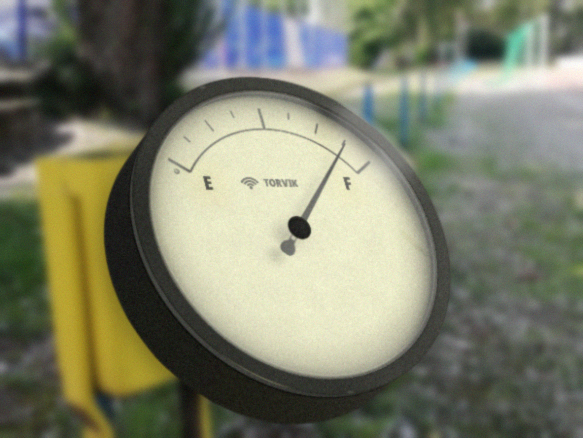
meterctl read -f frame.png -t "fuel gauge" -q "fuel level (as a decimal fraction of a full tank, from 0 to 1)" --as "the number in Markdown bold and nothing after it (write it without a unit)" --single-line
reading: **0.875**
